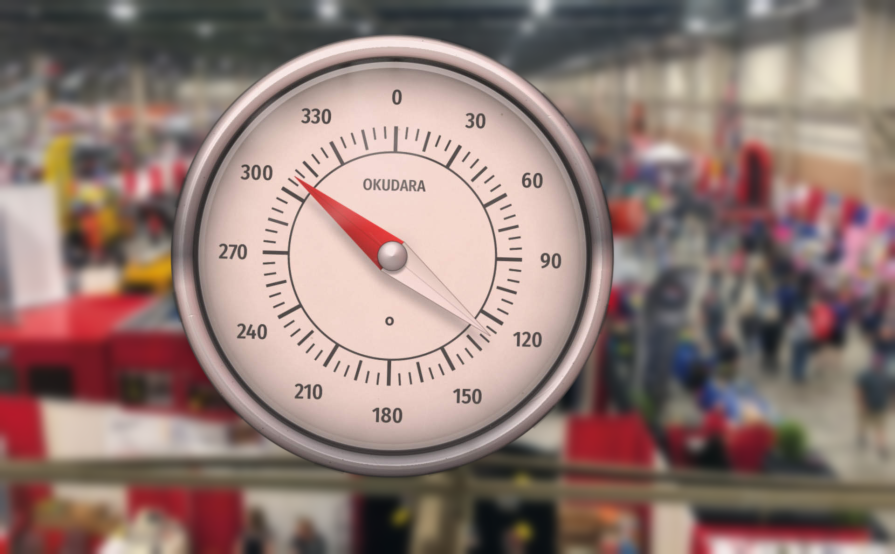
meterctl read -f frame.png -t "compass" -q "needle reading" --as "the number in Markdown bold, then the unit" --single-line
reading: **307.5** °
